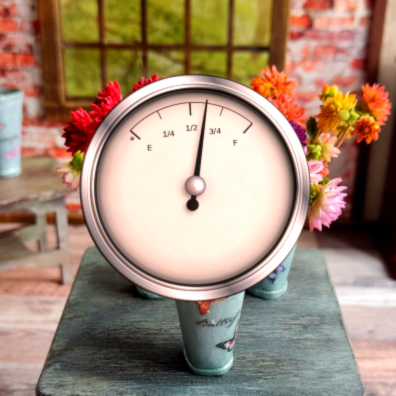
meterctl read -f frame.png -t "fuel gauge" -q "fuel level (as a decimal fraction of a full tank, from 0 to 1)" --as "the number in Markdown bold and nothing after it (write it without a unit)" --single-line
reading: **0.625**
